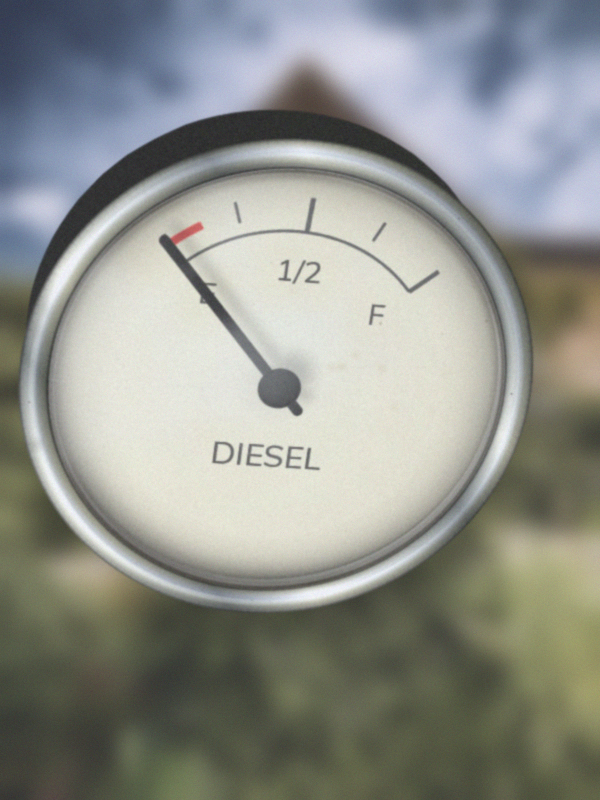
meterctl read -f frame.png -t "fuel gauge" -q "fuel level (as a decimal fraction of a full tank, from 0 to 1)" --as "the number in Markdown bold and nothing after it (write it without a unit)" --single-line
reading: **0**
